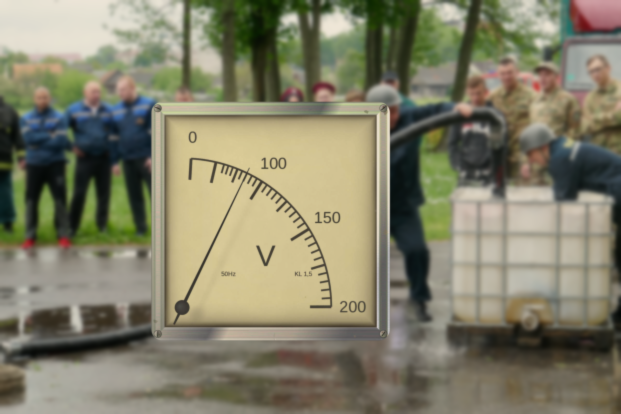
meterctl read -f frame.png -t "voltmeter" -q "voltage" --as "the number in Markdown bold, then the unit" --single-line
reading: **85** V
